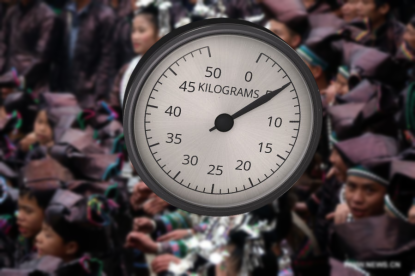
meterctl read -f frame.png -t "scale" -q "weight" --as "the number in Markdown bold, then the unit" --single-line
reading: **5** kg
